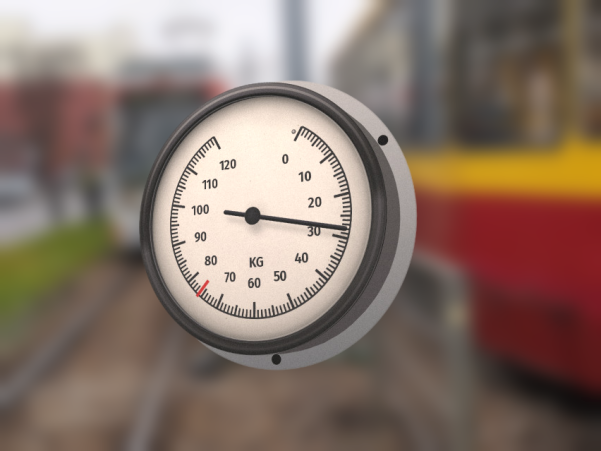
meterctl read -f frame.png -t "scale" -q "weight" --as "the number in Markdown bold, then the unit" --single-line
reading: **28** kg
